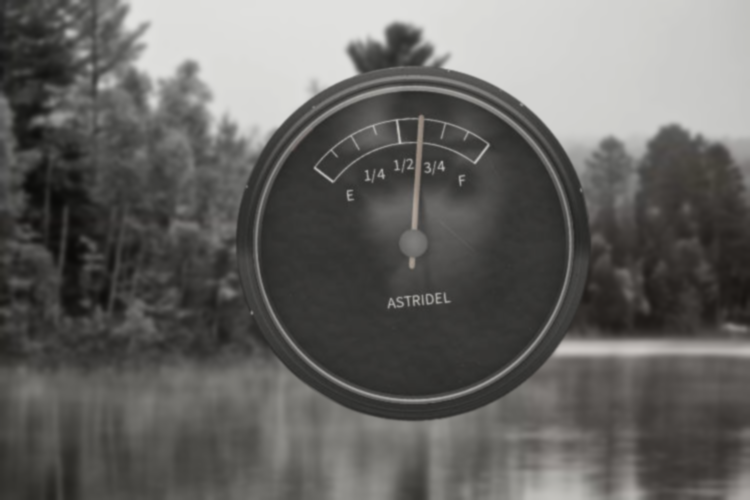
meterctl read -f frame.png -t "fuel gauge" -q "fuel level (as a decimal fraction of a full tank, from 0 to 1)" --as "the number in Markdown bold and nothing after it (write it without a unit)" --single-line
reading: **0.625**
